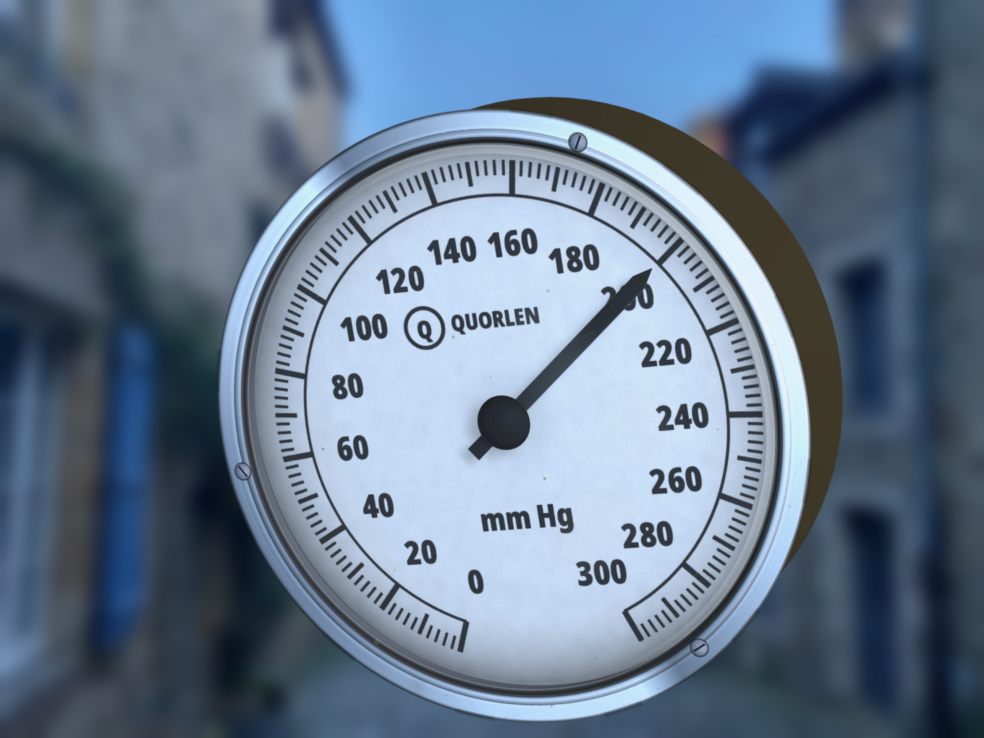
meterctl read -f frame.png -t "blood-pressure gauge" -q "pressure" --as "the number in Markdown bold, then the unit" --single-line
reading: **200** mmHg
